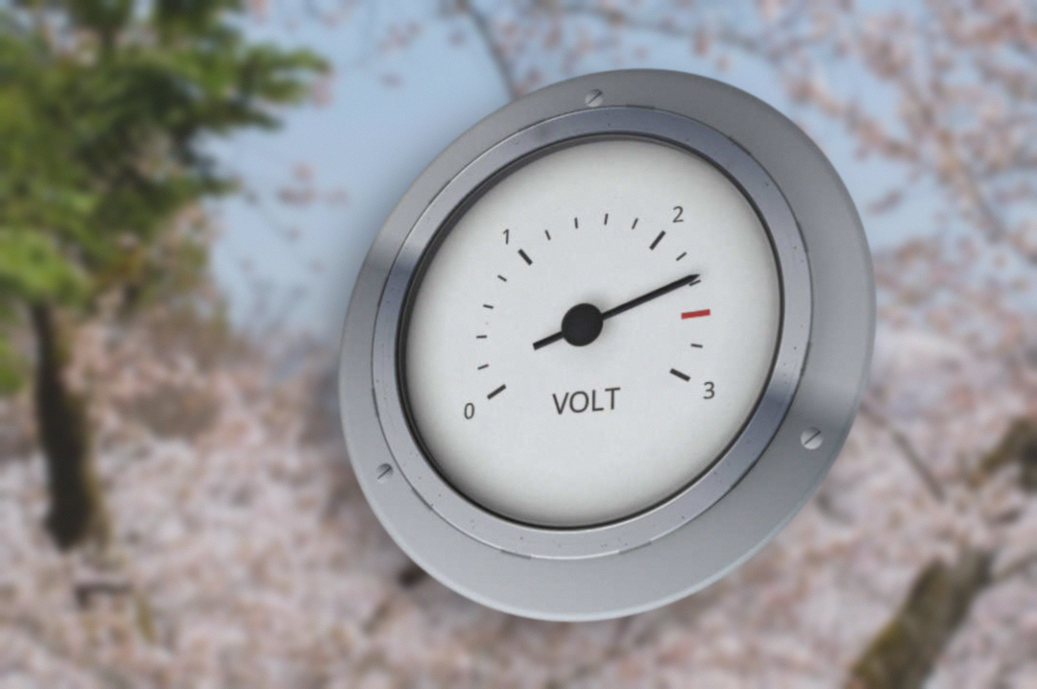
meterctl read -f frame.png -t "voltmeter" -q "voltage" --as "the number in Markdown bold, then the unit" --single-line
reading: **2.4** V
